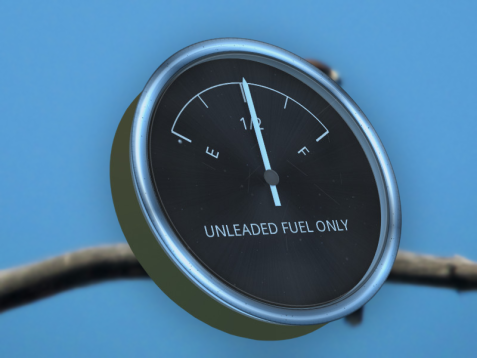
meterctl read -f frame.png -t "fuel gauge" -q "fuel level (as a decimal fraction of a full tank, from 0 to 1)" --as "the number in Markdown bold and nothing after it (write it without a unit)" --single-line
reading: **0.5**
